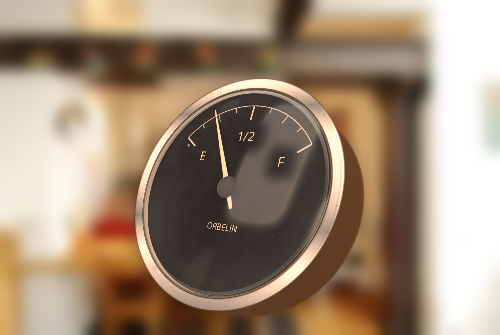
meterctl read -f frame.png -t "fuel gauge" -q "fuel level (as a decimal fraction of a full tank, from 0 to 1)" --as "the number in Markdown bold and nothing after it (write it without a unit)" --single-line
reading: **0.25**
